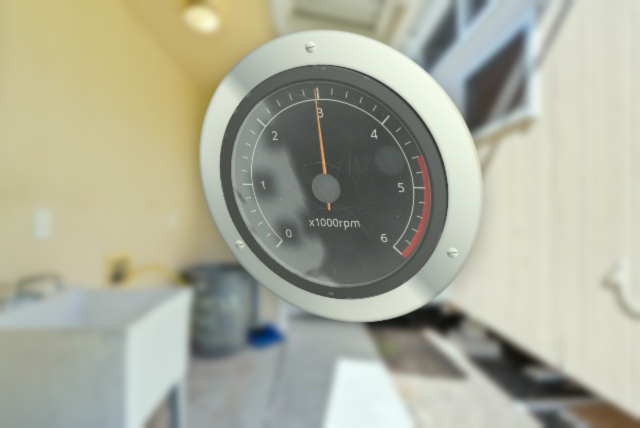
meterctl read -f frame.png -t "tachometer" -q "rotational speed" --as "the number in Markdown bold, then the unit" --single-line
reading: **3000** rpm
